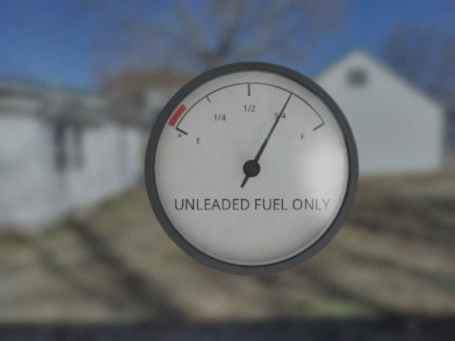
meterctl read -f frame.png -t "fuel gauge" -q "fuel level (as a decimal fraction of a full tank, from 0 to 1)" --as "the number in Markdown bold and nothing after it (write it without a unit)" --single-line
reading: **0.75**
